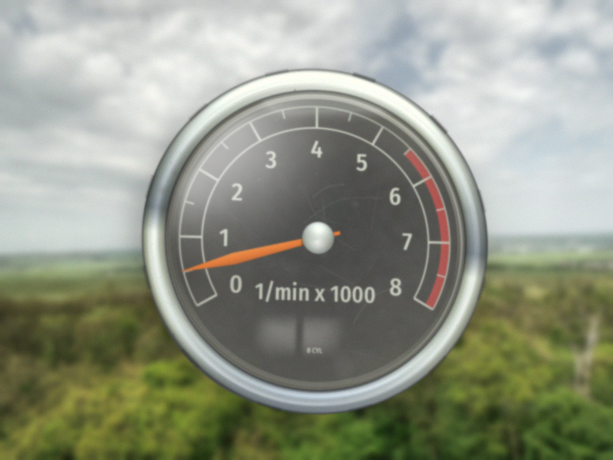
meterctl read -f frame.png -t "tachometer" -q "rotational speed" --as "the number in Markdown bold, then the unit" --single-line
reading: **500** rpm
